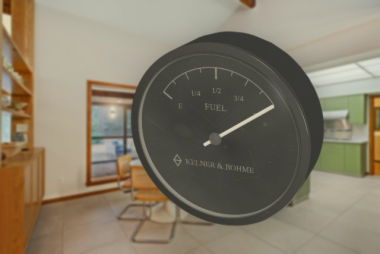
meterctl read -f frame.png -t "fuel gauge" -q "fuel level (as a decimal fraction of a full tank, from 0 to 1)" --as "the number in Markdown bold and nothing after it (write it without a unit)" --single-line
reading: **1**
